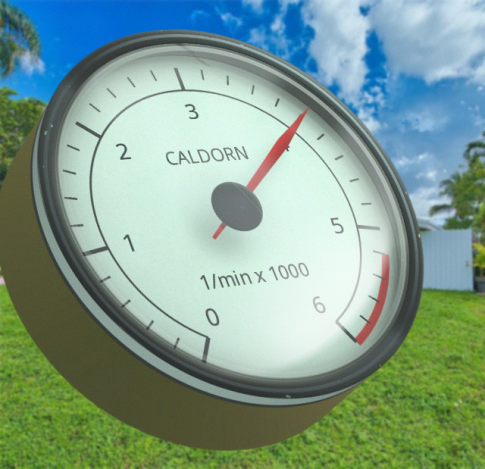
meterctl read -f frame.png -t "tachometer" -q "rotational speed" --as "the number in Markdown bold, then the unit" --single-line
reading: **4000** rpm
